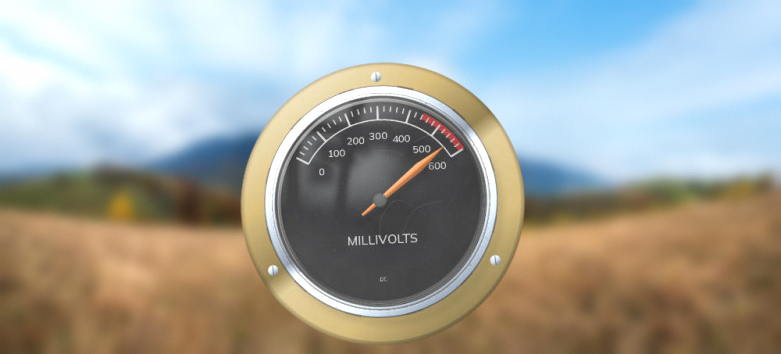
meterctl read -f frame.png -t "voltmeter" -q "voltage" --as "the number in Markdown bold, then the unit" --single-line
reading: **560** mV
